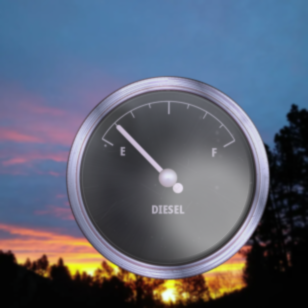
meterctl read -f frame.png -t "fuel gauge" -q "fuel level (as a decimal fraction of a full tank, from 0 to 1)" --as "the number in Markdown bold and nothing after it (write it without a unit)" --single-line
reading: **0.125**
